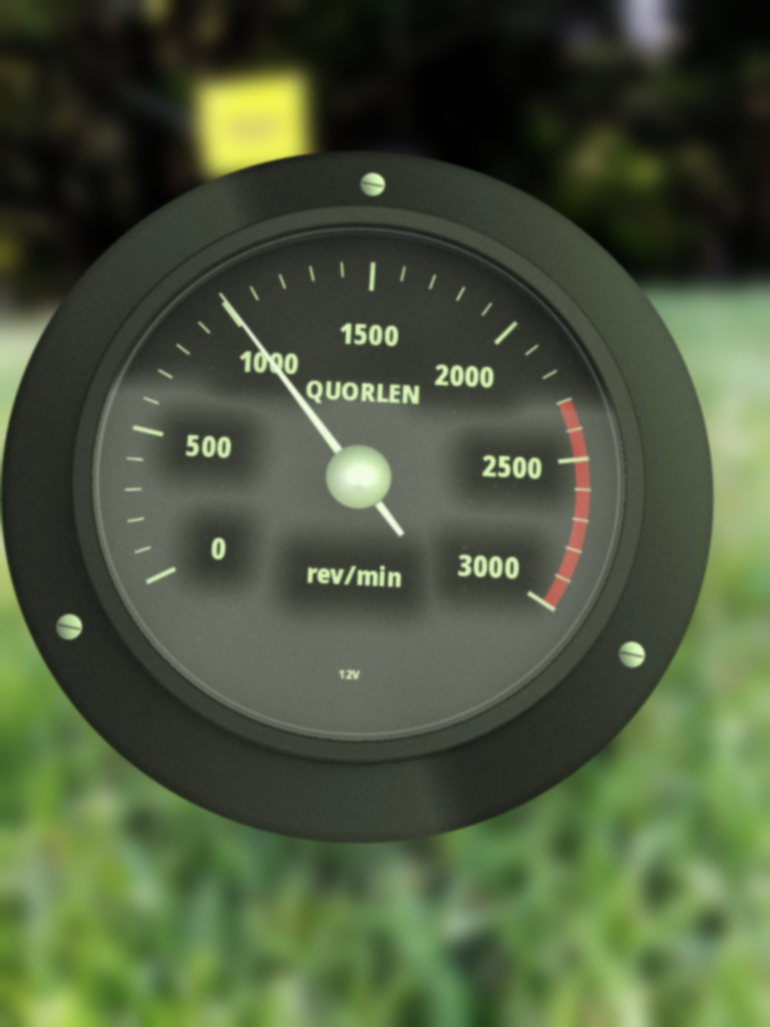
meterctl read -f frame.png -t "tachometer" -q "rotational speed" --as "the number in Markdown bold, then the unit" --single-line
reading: **1000** rpm
